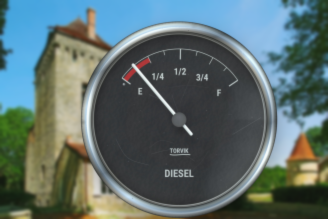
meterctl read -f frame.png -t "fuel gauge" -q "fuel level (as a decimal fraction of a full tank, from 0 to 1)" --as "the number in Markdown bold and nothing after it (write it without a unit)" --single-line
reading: **0.125**
